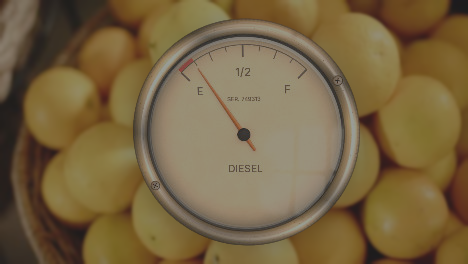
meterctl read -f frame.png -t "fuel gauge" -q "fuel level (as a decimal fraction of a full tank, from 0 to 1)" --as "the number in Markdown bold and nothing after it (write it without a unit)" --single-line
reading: **0.125**
